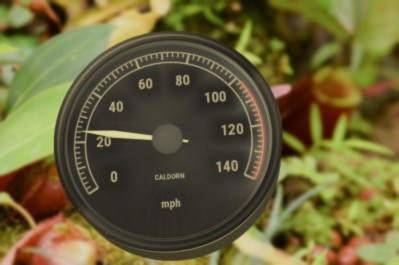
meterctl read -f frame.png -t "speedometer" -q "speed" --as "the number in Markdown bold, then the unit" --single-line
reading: **24** mph
